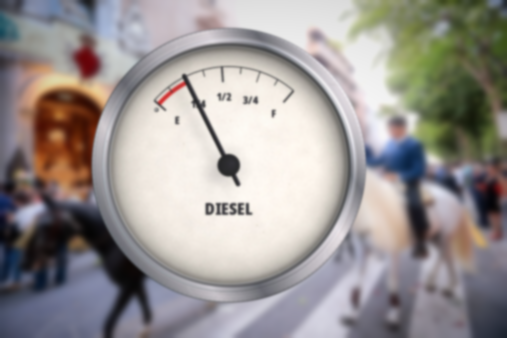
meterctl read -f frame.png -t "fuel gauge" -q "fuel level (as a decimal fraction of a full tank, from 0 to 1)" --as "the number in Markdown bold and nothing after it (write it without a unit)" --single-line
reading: **0.25**
